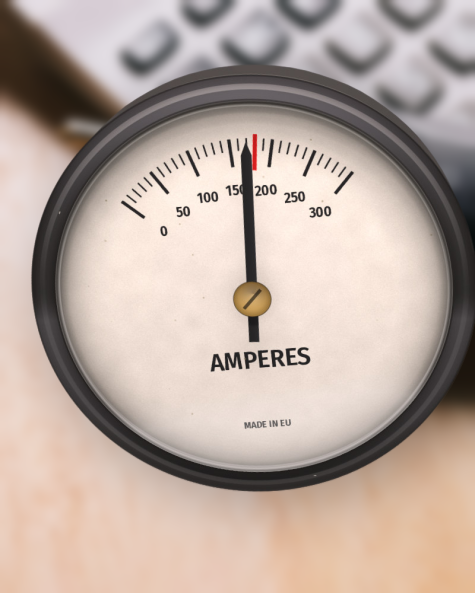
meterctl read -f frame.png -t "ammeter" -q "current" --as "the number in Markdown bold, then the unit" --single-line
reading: **170** A
